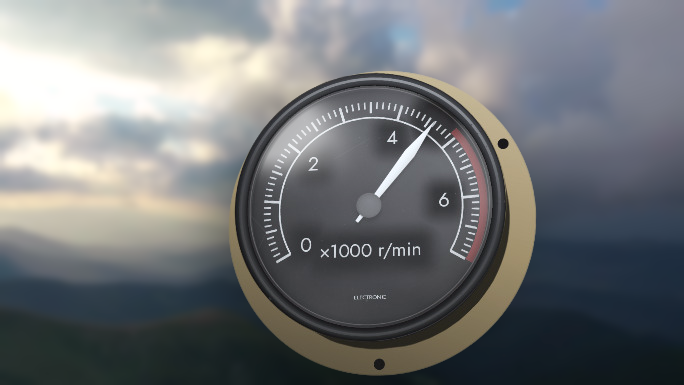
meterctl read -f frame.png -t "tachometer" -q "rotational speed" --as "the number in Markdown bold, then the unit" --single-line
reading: **4600** rpm
